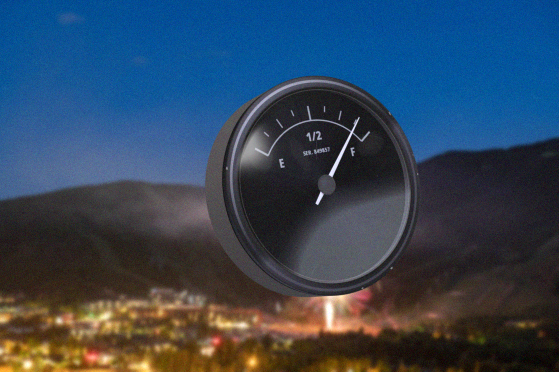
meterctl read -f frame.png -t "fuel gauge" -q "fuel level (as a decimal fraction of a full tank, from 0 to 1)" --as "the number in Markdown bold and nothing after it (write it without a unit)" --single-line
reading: **0.875**
